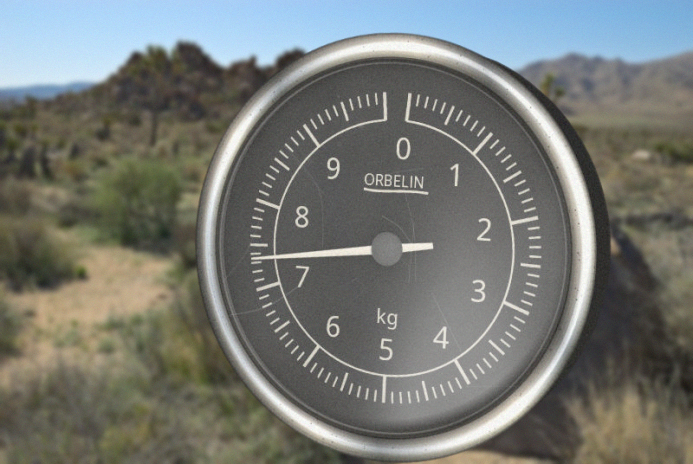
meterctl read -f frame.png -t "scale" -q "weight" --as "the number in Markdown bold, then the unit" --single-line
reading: **7.35** kg
